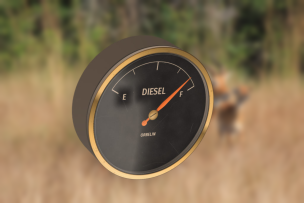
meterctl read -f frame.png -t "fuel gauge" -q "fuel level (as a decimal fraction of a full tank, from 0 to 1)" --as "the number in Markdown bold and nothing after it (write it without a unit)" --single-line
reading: **0.875**
